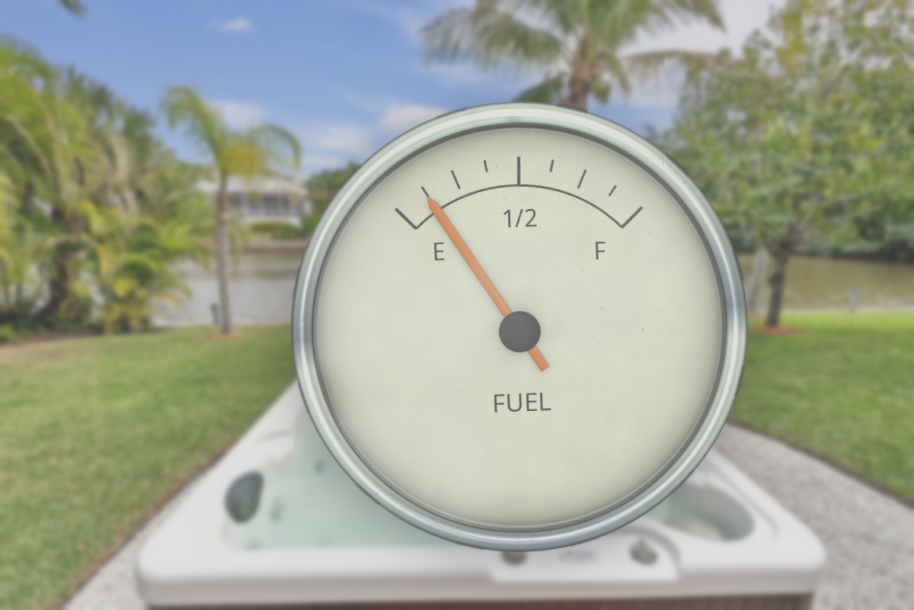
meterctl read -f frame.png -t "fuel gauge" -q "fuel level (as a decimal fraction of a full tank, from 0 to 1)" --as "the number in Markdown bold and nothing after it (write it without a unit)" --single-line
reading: **0.125**
